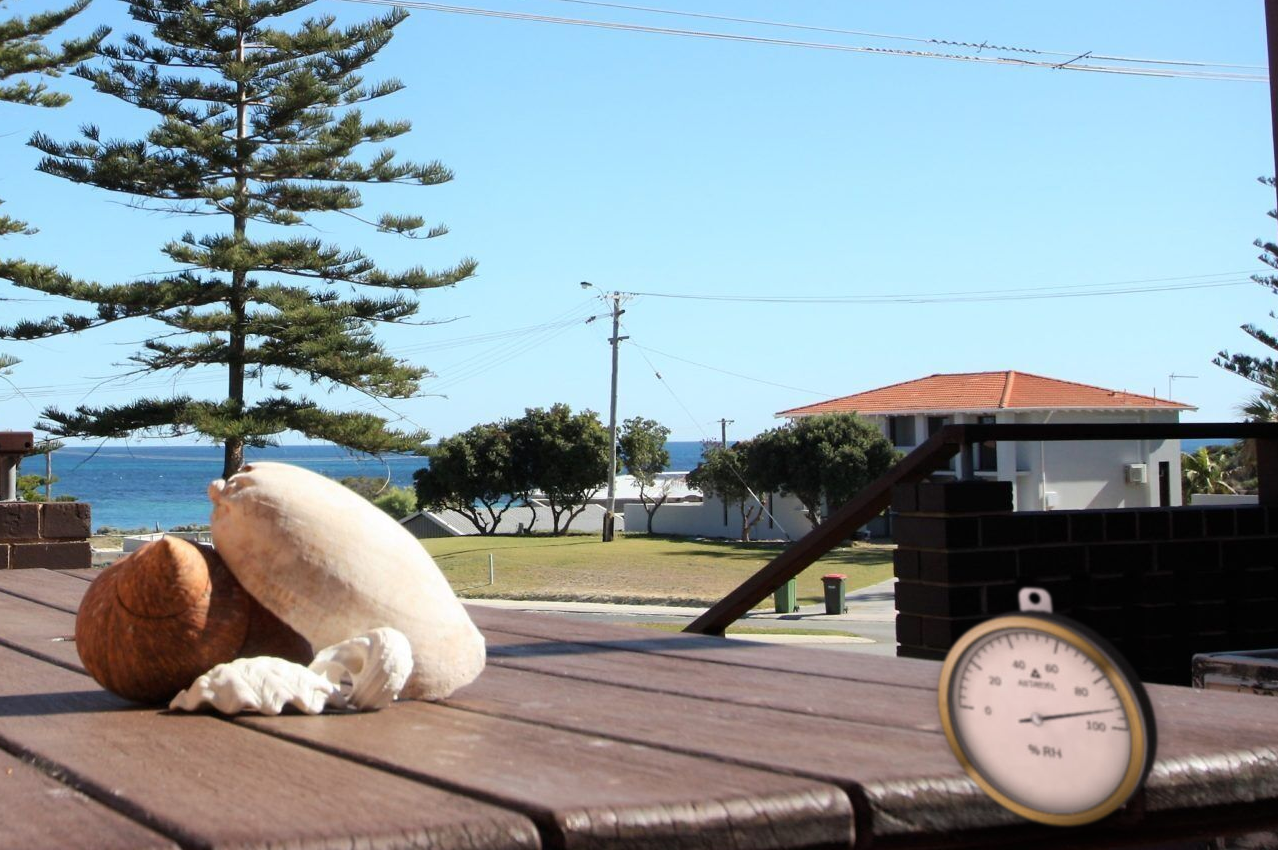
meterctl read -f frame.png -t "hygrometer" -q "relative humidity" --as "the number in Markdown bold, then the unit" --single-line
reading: **92** %
